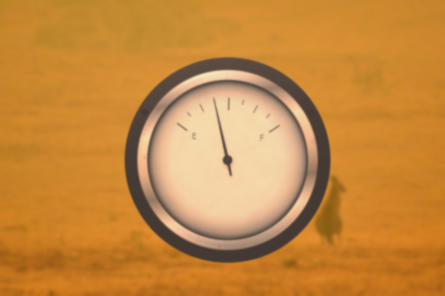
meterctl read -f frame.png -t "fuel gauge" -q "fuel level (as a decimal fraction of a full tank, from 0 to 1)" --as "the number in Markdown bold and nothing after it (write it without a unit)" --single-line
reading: **0.375**
